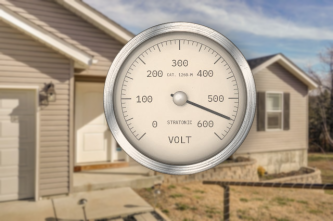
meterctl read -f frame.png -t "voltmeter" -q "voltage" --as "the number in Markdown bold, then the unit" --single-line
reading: **550** V
